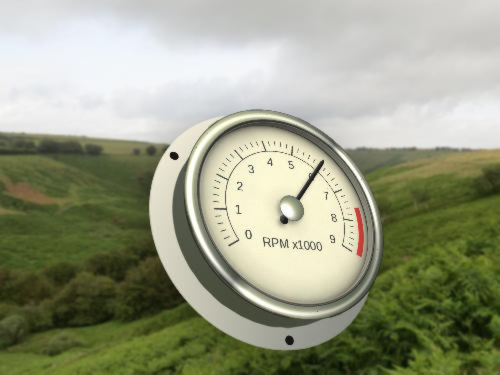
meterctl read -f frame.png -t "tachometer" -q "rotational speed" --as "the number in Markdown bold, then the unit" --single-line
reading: **6000** rpm
